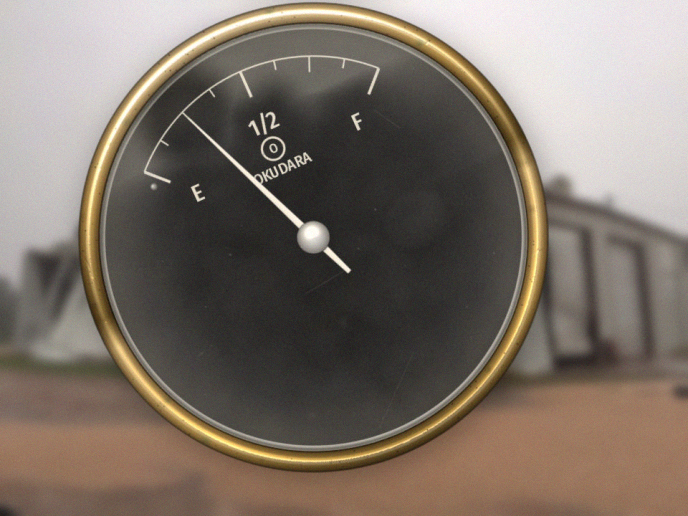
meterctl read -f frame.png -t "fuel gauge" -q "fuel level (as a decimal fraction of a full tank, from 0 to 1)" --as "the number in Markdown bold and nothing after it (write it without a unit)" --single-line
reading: **0.25**
